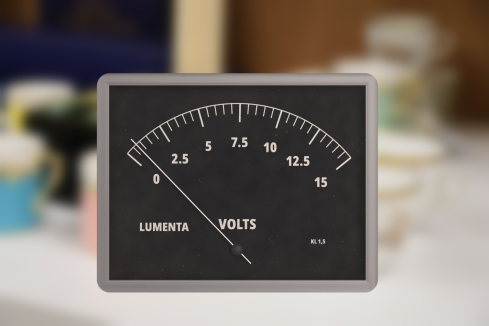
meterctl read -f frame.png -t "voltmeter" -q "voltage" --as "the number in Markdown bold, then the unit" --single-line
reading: **0.75** V
